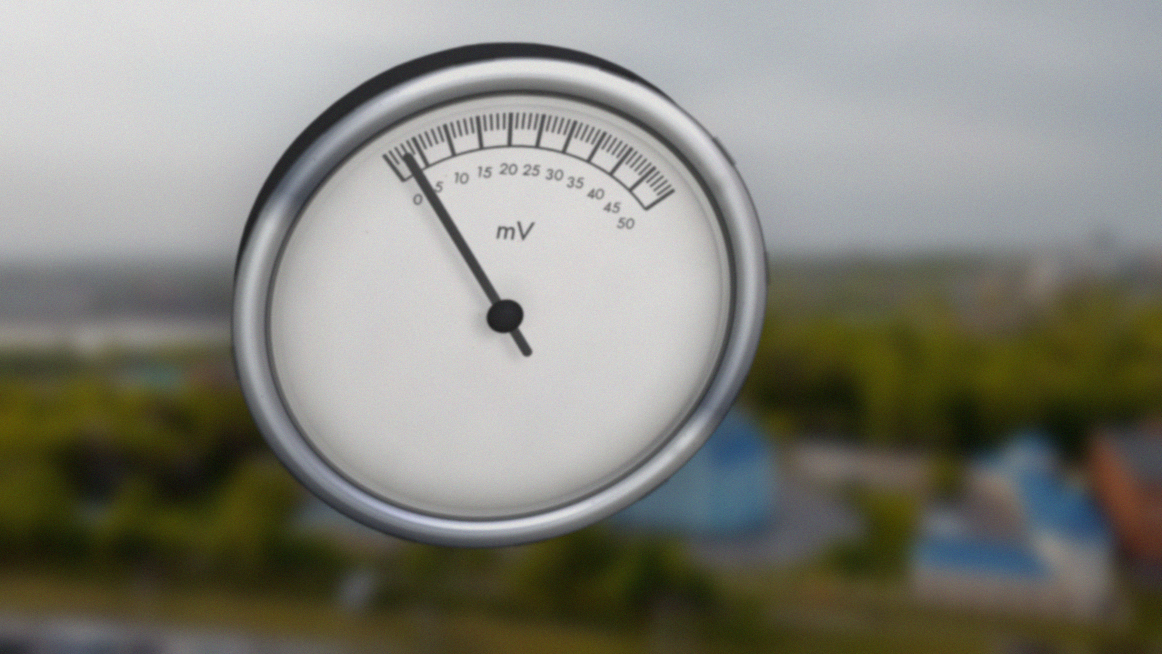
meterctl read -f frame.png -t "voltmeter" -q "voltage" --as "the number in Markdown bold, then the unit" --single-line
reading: **3** mV
